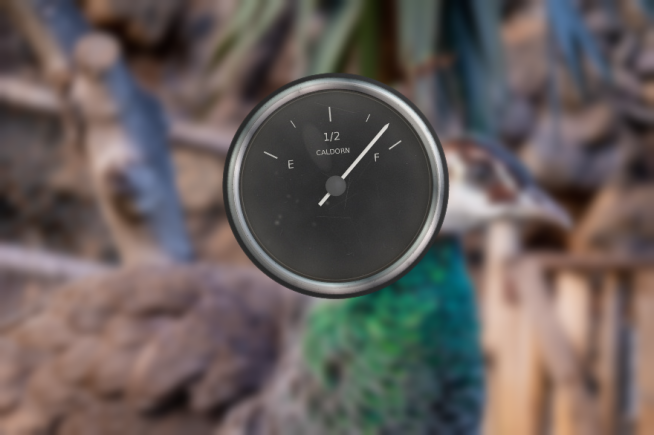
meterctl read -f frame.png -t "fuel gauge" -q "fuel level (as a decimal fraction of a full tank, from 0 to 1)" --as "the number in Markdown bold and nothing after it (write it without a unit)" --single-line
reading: **0.875**
